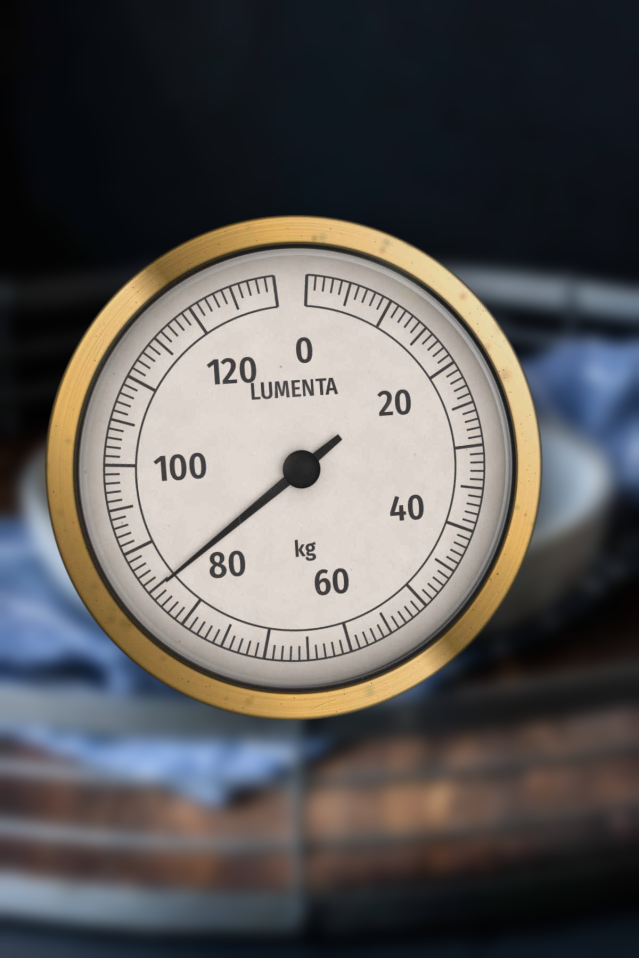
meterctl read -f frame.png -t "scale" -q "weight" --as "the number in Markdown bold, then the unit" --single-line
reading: **85** kg
